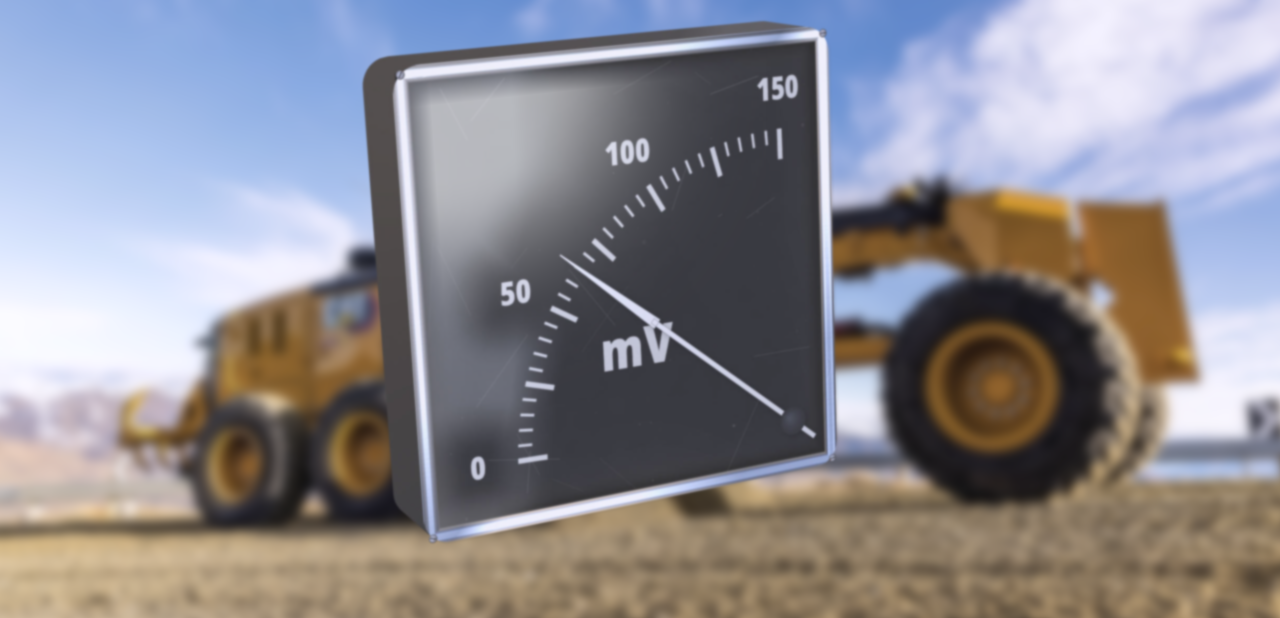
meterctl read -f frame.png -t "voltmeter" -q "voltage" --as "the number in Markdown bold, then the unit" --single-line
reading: **65** mV
